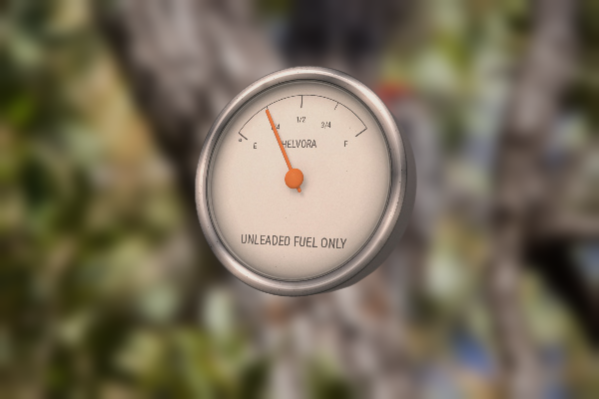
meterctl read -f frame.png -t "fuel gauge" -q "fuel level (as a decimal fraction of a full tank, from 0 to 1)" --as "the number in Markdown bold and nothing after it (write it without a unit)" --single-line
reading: **0.25**
